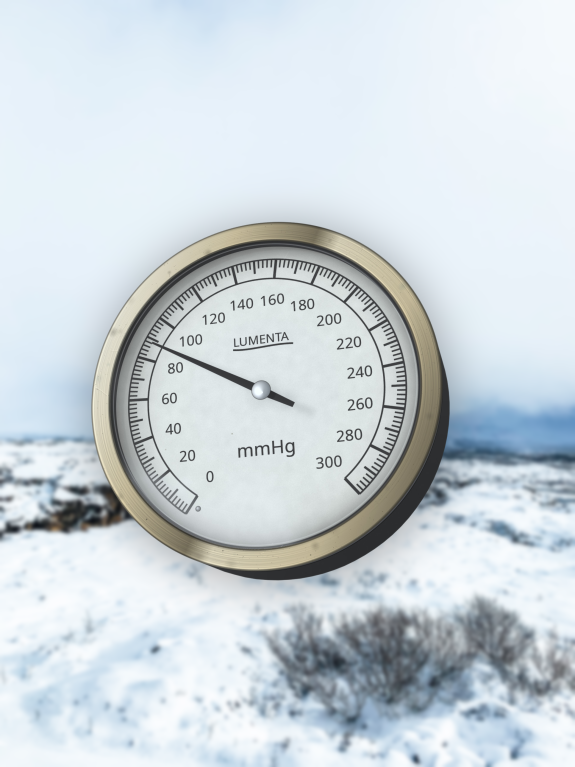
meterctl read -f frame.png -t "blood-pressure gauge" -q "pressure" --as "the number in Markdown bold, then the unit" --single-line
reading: **88** mmHg
